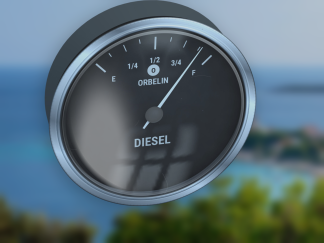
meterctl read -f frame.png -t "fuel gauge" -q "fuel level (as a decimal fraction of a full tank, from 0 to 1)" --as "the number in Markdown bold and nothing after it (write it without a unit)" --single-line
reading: **0.875**
